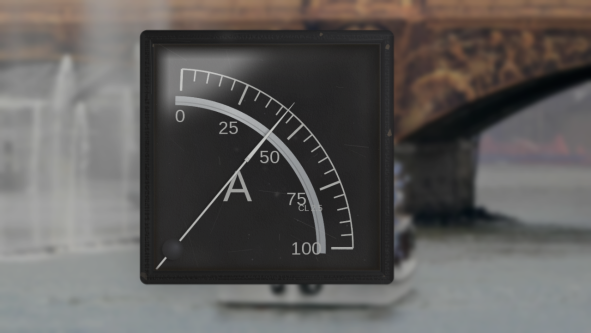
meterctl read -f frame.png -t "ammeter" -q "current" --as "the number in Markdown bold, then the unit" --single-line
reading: **42.5** A
